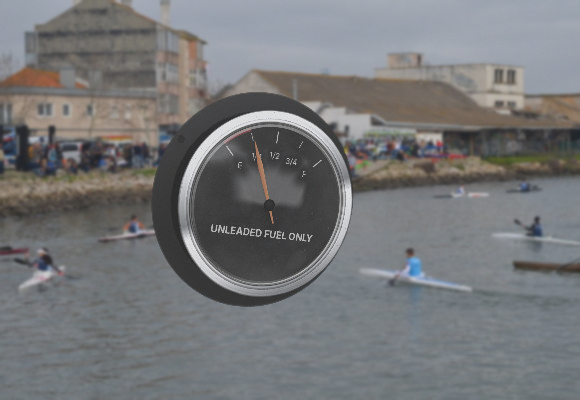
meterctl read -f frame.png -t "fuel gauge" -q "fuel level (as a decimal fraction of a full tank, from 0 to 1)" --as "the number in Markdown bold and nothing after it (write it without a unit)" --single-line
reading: **0.25**
